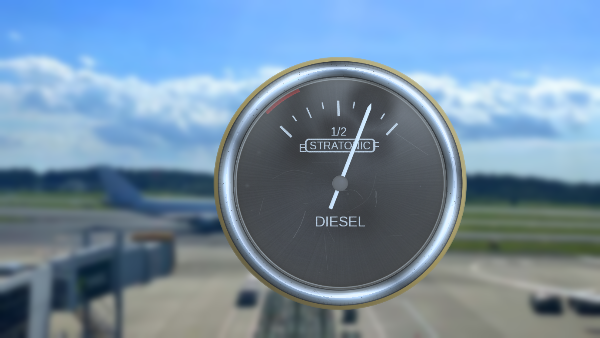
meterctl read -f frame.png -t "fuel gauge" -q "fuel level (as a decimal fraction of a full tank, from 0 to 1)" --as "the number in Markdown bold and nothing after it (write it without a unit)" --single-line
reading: **0.75**
